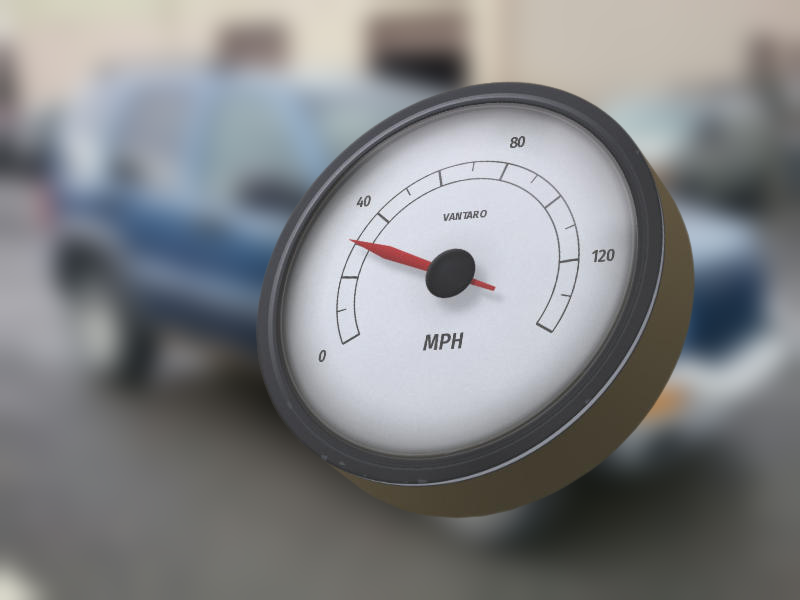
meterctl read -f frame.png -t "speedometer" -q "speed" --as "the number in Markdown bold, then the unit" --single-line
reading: **30** mph
